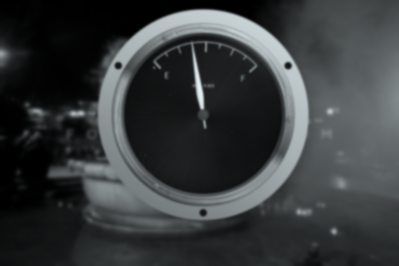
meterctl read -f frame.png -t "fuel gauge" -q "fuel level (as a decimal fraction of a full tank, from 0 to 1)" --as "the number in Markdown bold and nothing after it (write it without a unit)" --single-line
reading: **0.375**
